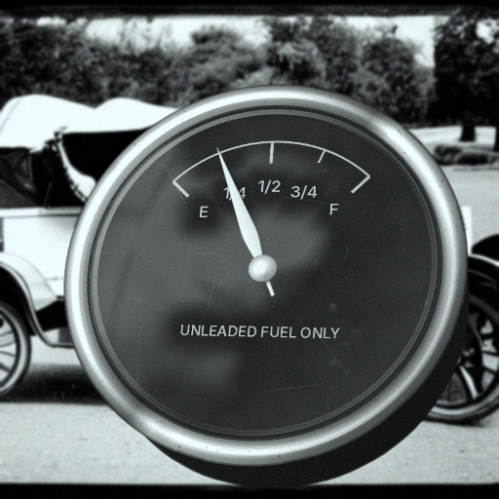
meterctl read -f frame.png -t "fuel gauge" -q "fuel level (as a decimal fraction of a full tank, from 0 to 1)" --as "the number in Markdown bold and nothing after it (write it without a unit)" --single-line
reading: **0.25**
